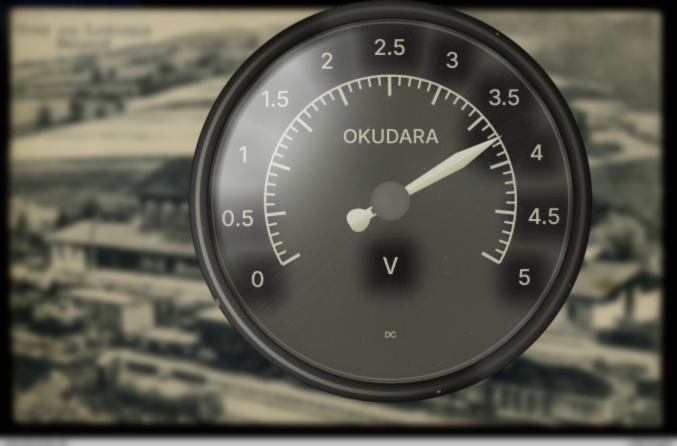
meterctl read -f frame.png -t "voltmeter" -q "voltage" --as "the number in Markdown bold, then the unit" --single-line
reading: **3.75** V
